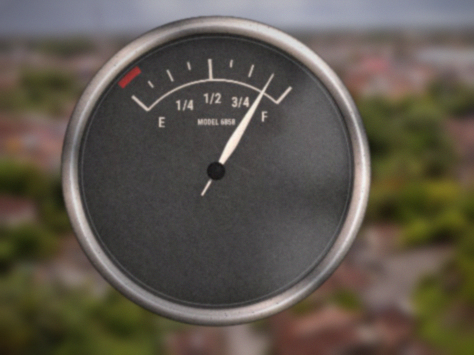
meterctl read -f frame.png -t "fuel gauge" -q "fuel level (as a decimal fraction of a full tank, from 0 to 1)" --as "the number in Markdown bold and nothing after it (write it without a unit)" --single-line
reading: **0.875**
